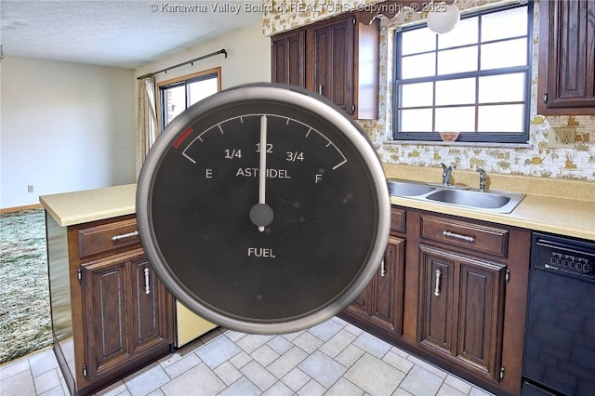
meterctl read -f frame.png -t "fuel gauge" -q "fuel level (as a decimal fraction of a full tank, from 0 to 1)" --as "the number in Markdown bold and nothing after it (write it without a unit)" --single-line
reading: **0.5**
